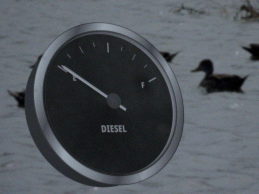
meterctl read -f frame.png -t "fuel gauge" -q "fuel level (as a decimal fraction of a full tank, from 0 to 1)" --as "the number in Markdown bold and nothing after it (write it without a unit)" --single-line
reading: **0**
